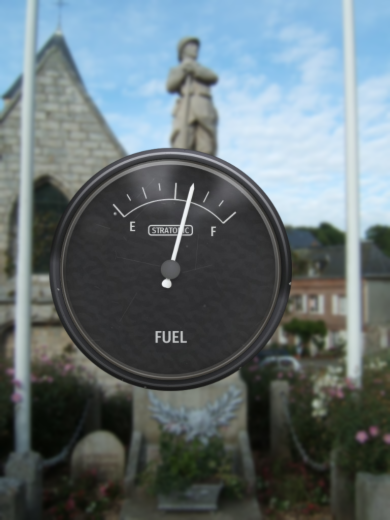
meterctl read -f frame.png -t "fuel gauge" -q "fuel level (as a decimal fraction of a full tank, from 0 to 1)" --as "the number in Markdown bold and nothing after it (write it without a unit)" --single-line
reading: **0.625**
